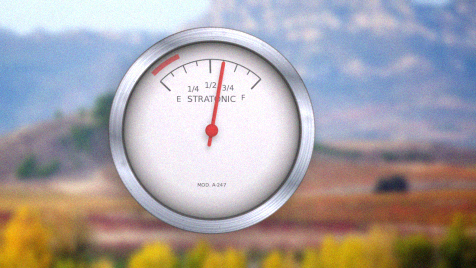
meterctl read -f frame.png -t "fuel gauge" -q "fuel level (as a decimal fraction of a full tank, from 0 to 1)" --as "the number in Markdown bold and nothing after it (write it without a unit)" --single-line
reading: **0.625**
